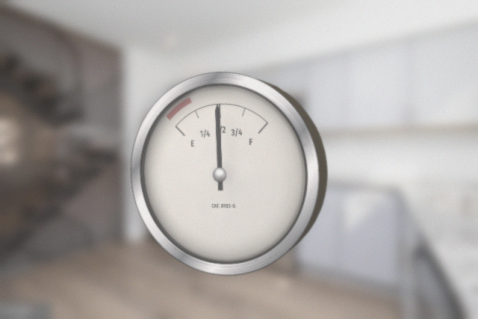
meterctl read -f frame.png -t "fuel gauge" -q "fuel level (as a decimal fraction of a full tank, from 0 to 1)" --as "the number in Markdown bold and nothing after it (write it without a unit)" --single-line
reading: **0.5**
